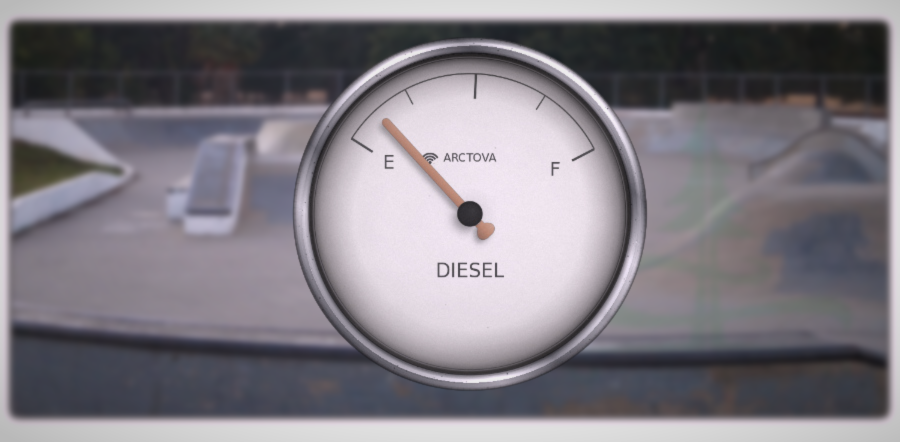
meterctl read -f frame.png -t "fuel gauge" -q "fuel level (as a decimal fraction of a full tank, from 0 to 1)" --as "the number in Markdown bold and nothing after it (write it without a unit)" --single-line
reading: **0.125**
